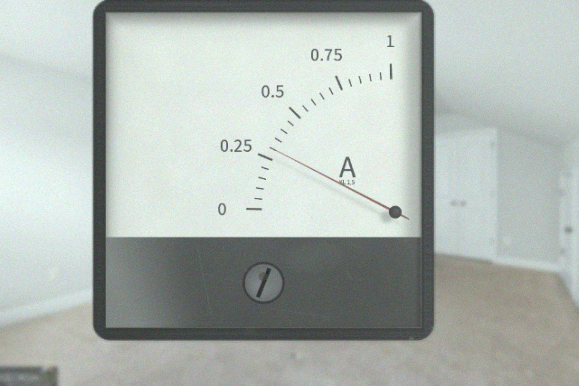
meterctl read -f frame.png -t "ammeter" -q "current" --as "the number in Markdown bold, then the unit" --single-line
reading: **0.3** A
